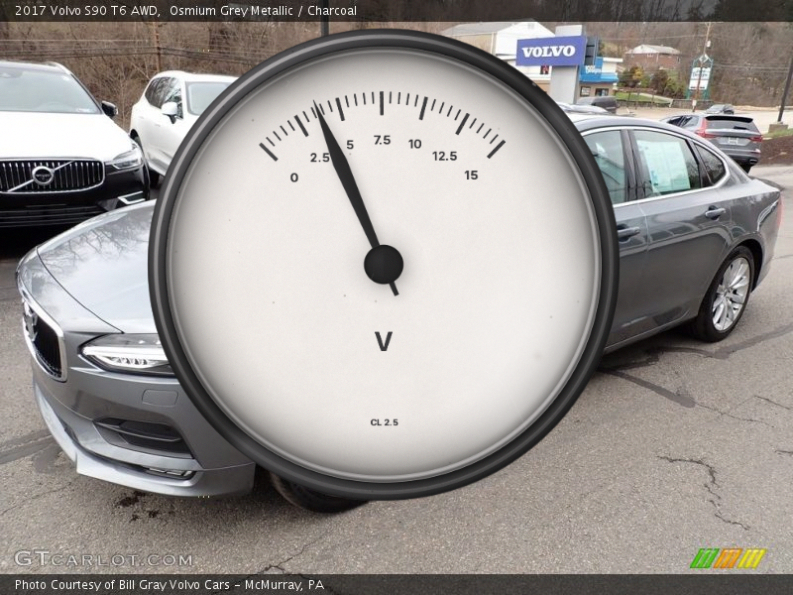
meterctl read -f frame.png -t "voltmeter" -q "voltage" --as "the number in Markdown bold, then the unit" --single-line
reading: **3.75** V
